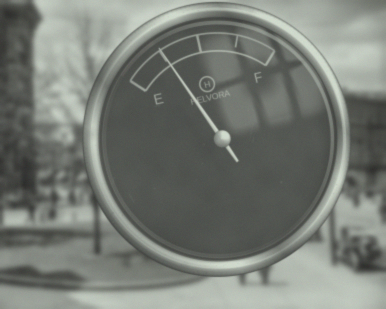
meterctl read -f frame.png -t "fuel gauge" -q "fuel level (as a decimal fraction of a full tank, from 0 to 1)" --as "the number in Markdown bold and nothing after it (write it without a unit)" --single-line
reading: **0.25**
